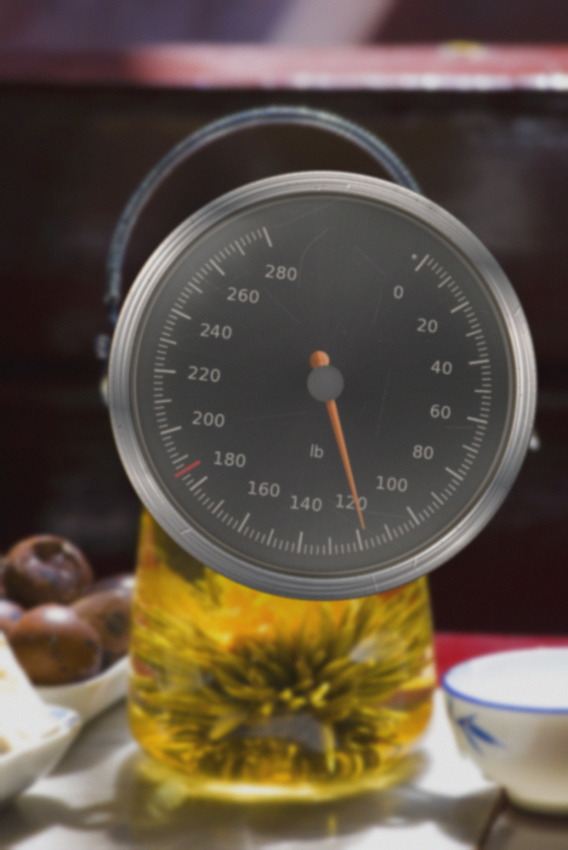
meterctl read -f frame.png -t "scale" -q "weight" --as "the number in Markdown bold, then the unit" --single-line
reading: **118** lb
